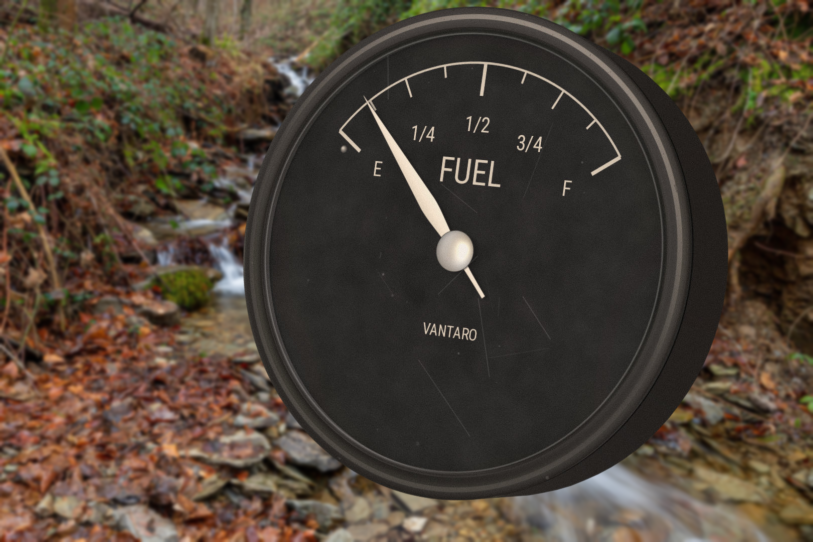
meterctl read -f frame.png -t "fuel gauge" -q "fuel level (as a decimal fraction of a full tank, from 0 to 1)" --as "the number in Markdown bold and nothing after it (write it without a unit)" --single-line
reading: **0.125**
